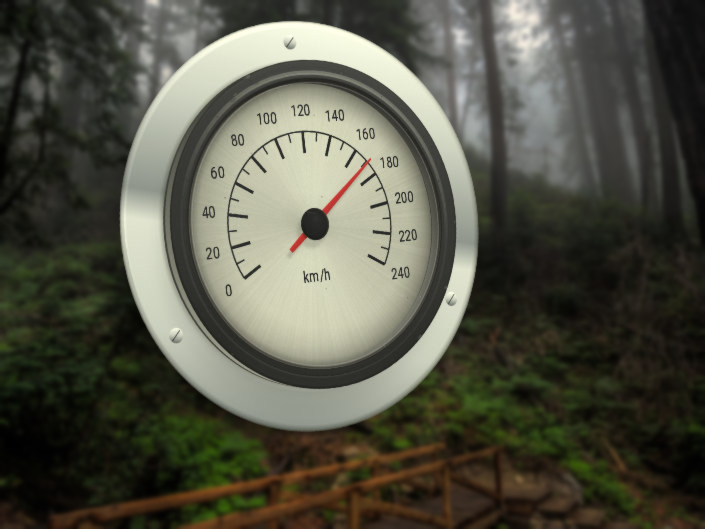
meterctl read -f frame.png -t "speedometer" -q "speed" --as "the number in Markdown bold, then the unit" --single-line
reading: **170** km/h
